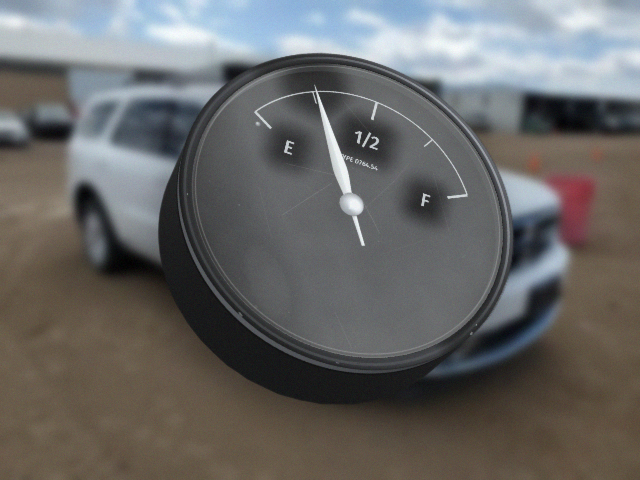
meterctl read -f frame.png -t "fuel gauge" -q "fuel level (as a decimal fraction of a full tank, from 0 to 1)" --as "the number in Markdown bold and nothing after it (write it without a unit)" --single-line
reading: **0.25**
